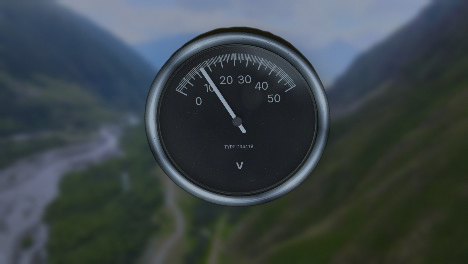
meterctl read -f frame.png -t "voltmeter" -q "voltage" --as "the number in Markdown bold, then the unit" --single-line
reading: **12.5** V
